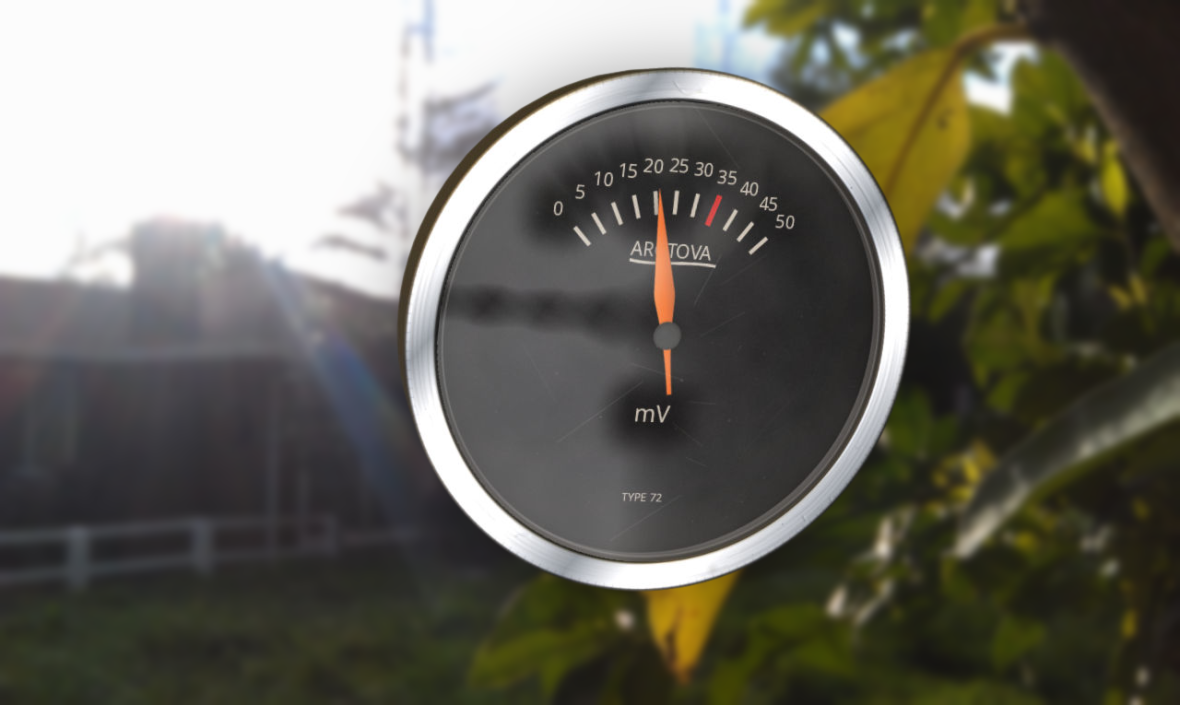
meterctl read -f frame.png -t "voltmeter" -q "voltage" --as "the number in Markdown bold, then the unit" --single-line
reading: **20** mV
